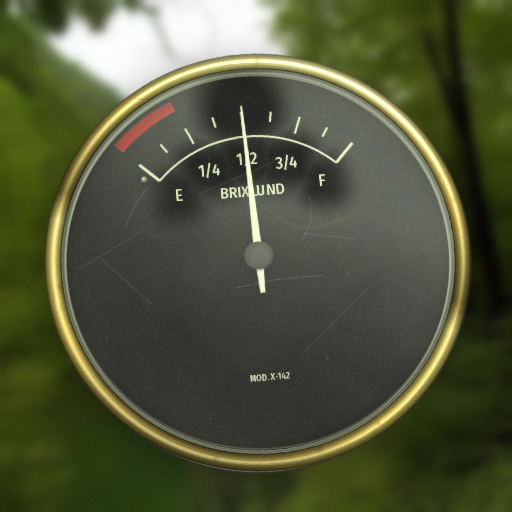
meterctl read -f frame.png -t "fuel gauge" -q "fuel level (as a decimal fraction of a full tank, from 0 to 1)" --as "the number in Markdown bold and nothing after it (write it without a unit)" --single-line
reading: **0.5**
